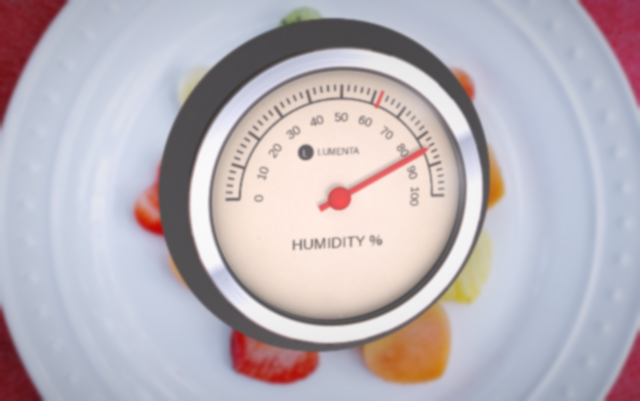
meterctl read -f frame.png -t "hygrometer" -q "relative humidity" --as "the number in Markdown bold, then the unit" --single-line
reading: **84** %
